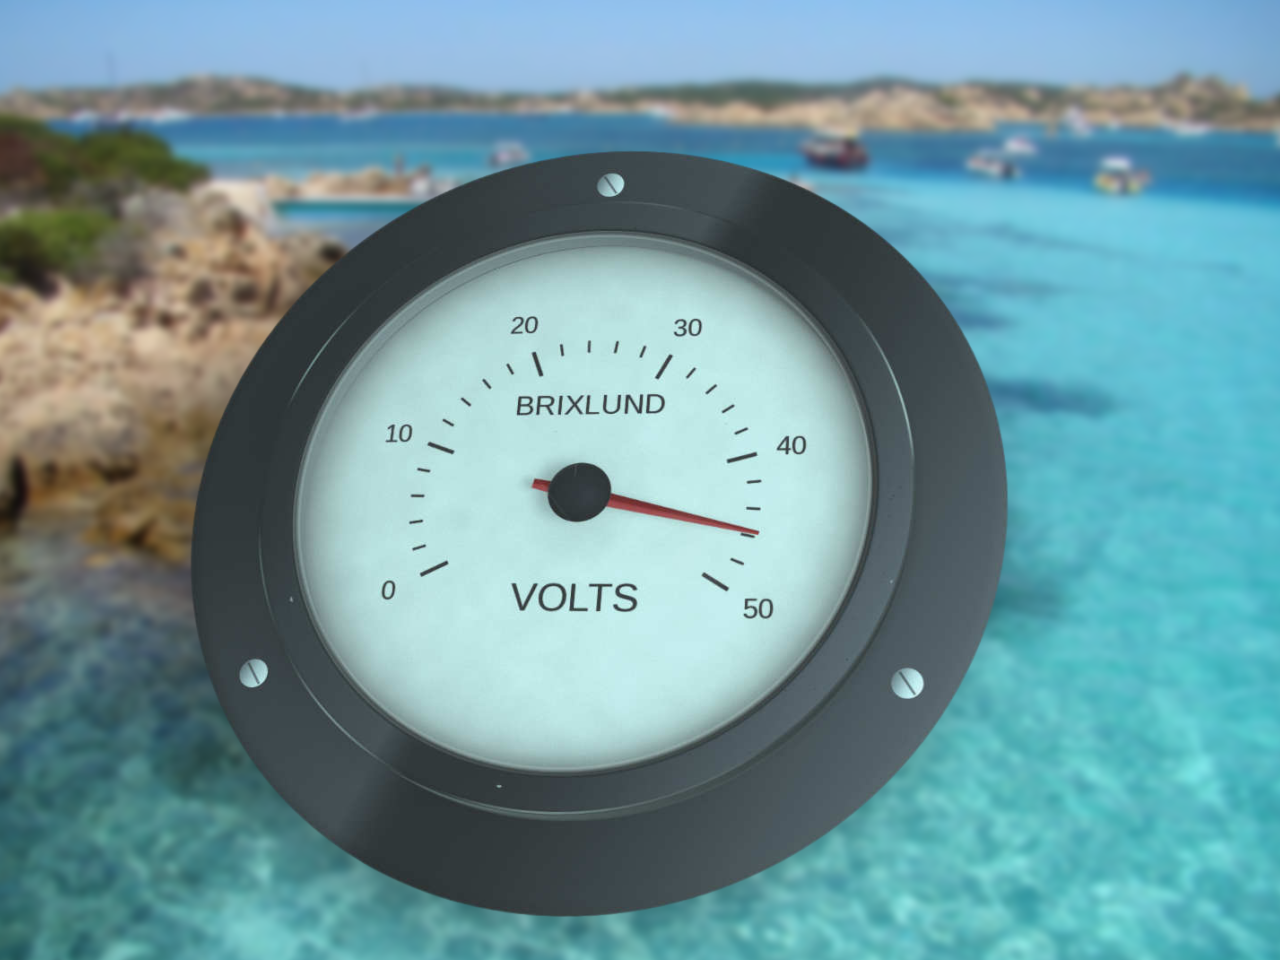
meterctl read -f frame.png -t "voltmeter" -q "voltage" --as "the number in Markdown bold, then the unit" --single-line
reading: **46** V
